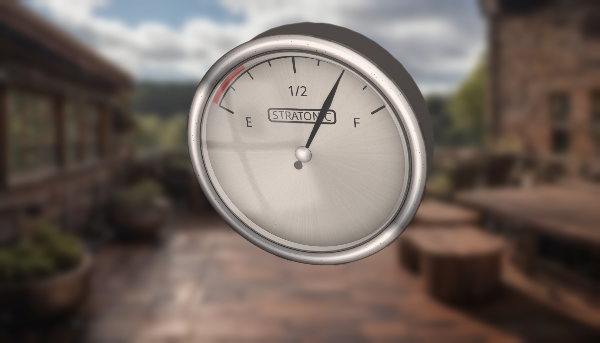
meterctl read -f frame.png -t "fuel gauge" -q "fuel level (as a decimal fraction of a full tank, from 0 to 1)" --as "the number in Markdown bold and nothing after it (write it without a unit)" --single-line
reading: **0.75**
